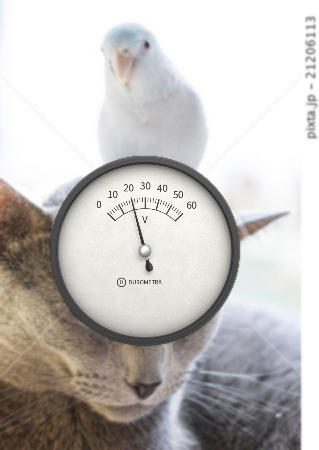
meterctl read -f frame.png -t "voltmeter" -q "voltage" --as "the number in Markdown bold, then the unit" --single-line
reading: **20** V
